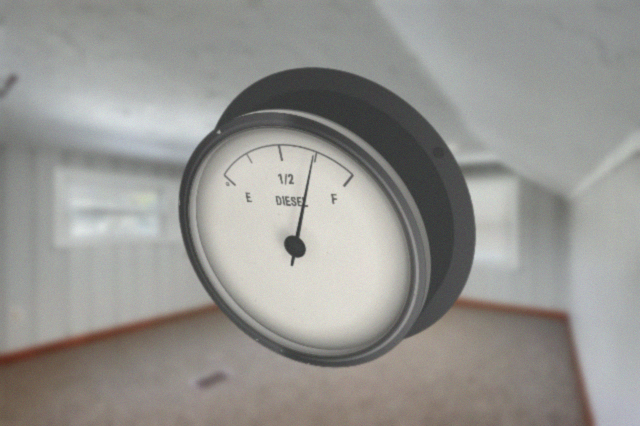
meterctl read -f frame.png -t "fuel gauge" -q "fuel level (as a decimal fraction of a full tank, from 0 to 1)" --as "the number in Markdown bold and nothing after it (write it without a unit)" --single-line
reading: **0.75**
